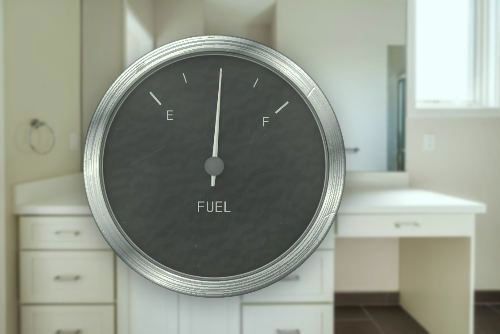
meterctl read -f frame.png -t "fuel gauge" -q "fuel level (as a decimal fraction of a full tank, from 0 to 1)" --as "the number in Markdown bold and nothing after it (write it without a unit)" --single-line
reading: **0.5**
